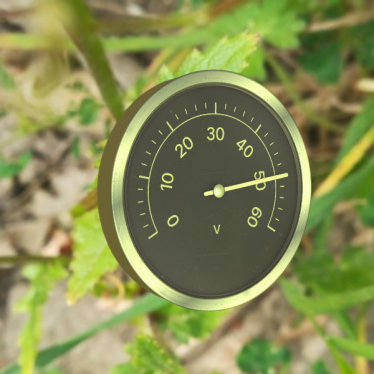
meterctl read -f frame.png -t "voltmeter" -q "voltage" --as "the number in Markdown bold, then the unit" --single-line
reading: **50** V
